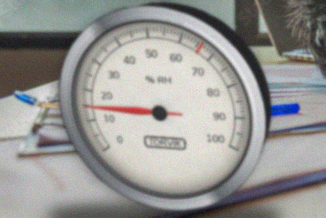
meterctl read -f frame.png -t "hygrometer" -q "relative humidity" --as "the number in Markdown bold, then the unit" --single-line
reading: **15** %
